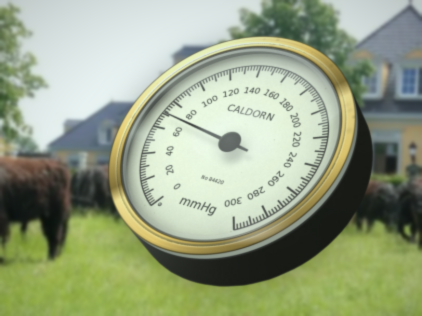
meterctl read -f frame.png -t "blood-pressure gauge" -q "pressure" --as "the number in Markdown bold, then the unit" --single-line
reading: **70** mmHg
